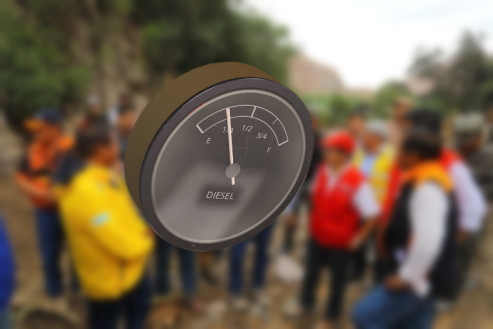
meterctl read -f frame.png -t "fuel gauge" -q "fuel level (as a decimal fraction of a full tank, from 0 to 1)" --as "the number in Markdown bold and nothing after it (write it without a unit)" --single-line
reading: **0.25**
